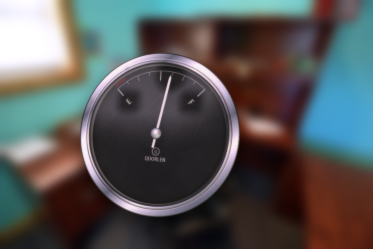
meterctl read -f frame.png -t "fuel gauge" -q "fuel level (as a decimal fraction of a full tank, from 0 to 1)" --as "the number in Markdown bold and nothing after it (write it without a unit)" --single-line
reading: **0.625**
